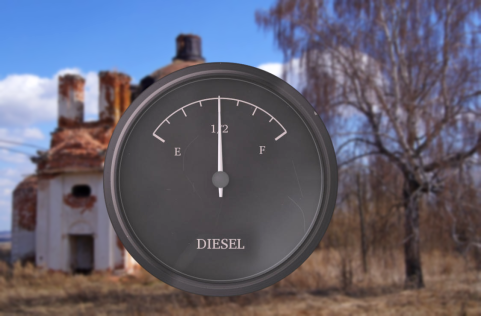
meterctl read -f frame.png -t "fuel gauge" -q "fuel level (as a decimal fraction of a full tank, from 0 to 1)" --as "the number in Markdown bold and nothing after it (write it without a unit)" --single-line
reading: **0.5**
